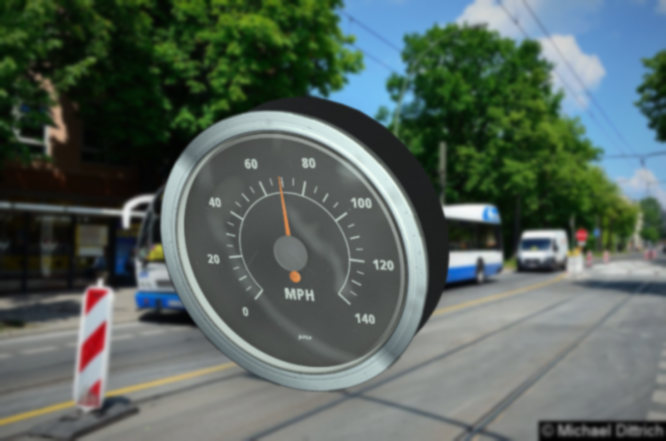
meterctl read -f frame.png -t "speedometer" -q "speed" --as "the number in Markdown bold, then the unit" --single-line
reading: **70** mph
